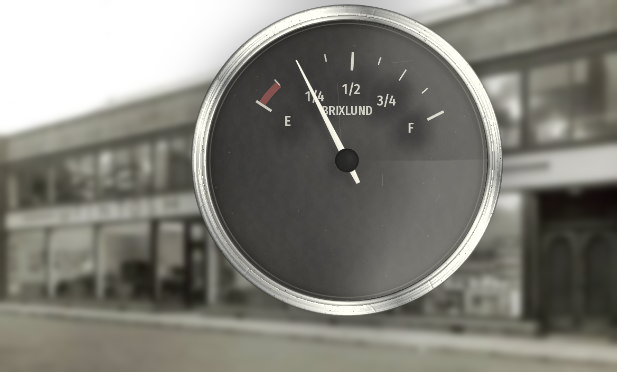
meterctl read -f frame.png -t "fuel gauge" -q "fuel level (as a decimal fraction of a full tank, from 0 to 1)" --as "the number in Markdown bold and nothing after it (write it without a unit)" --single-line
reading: **0.25**
